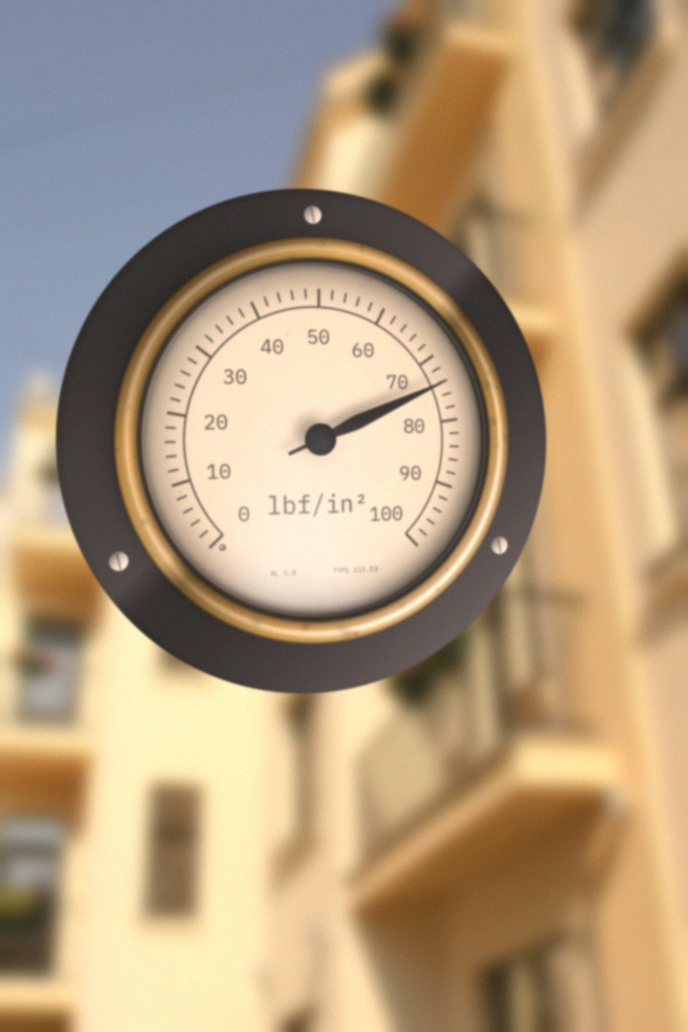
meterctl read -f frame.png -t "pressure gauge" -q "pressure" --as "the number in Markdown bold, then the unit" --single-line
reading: **74** psi
